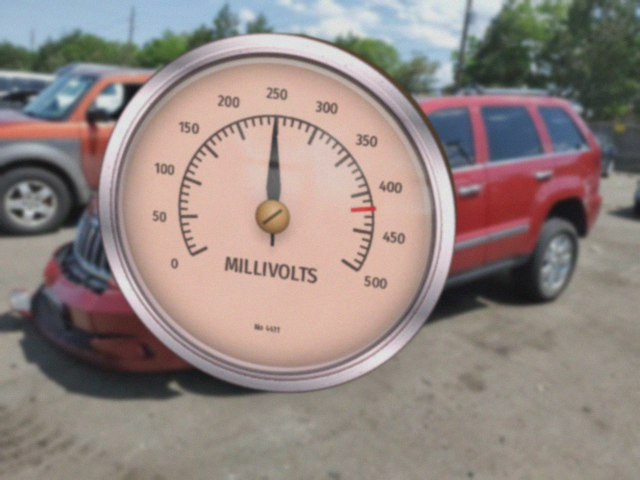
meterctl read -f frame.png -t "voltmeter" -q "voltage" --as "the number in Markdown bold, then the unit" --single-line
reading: **250** mV
